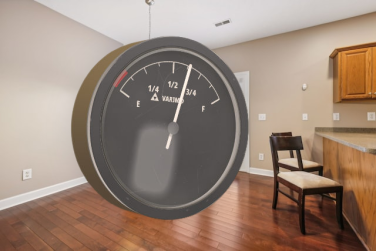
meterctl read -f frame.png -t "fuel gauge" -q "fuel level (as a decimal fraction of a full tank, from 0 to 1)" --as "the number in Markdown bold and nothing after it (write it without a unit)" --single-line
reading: **0.625**
